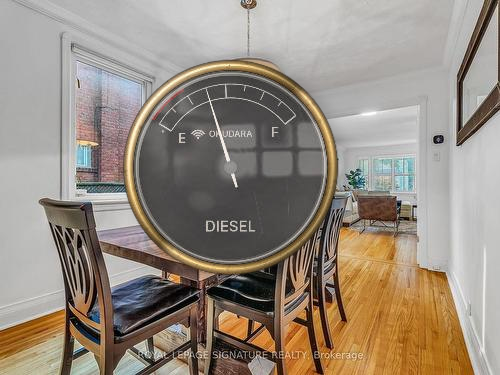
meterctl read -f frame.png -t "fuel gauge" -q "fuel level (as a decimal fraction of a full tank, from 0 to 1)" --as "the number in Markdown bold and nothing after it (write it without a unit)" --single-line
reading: **0.375**
